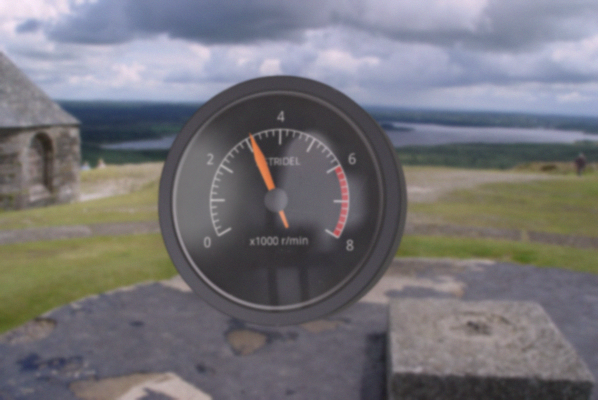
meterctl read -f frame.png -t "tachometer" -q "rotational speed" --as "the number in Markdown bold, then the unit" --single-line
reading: **3200** rpm
